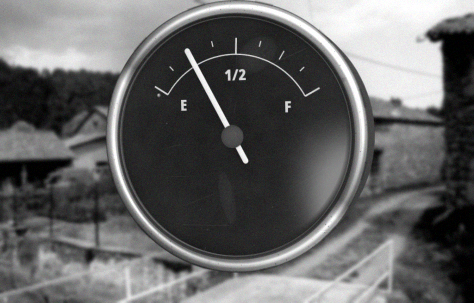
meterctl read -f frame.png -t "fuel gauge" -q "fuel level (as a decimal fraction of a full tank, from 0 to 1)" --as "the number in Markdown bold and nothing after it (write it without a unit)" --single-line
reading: **0.25**
